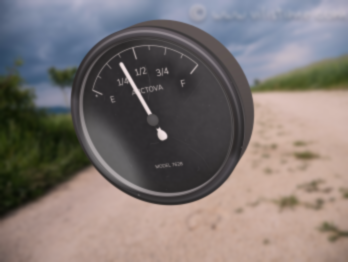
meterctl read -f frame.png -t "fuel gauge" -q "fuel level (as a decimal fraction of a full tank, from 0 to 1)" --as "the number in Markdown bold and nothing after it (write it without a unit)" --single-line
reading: **0.375**
